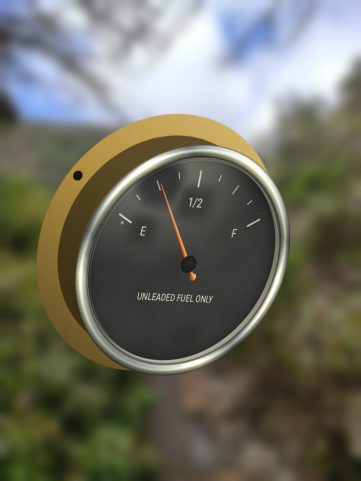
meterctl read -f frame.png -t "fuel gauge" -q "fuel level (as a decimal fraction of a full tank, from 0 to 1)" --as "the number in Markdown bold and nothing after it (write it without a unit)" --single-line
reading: **0.25**
